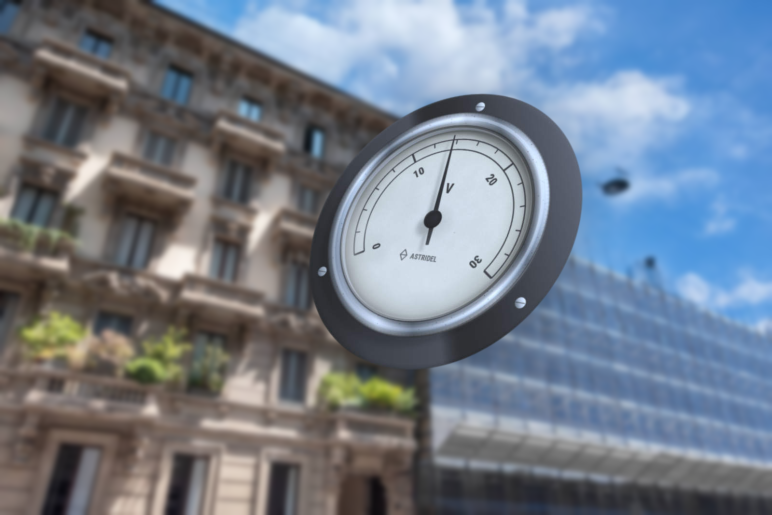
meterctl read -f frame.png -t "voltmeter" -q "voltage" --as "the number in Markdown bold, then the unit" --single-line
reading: **14** V
